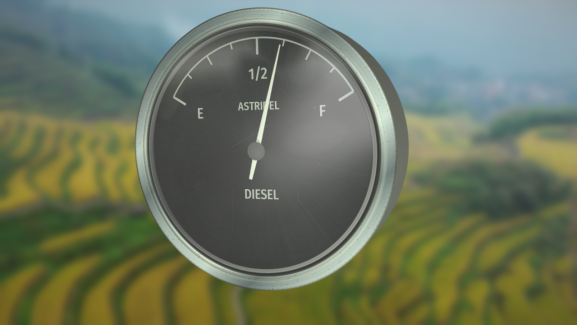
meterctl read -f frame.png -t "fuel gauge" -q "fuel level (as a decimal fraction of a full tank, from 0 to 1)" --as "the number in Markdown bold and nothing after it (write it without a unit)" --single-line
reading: **0.625**
